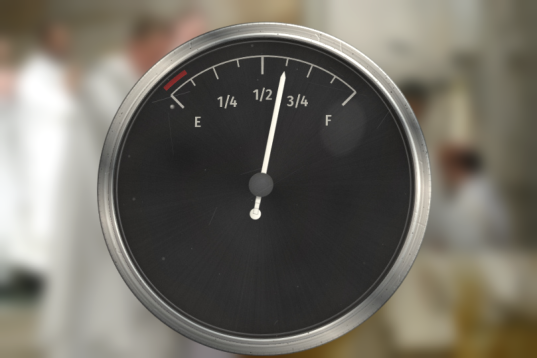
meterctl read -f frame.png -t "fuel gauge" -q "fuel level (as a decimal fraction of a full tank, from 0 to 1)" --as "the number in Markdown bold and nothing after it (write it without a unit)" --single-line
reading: **0.625**
